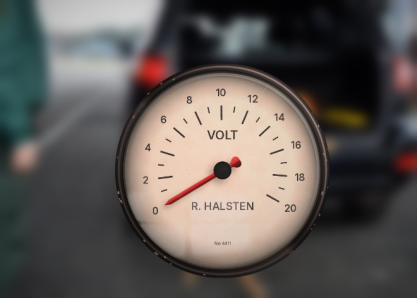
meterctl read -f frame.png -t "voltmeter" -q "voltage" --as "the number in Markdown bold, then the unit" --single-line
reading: **0** V
